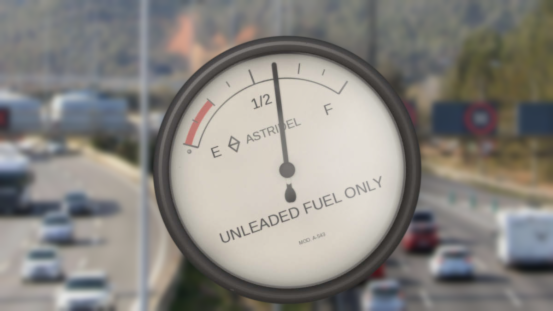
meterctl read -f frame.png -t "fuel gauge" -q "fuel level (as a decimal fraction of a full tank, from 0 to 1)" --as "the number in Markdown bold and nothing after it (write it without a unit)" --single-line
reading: **0.625**
